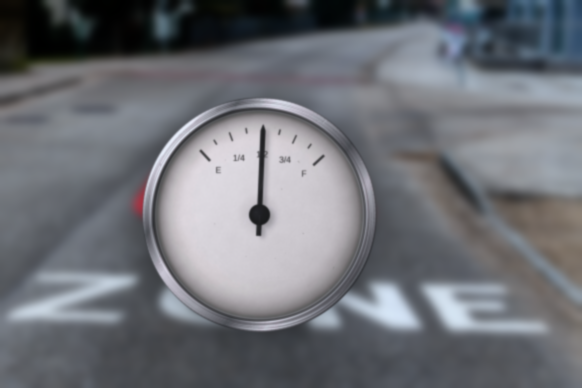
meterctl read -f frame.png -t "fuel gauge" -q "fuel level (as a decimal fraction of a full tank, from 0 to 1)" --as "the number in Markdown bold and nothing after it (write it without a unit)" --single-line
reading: **0.5**
